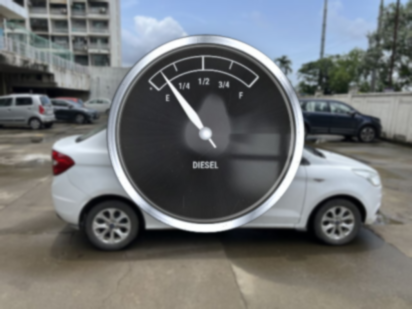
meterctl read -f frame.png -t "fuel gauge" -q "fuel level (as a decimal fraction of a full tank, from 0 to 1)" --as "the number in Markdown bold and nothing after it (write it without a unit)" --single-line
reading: **0.125**
